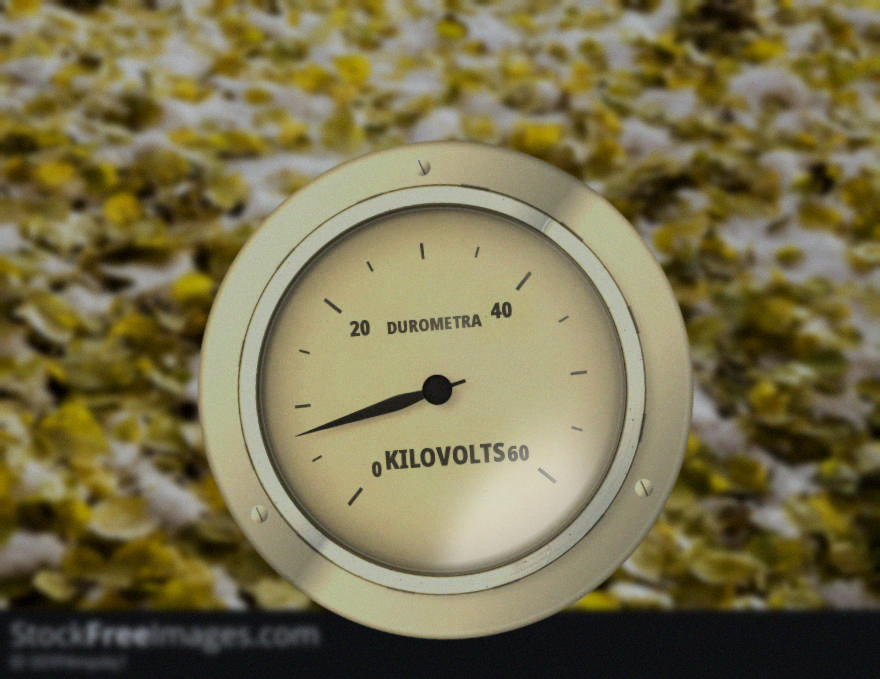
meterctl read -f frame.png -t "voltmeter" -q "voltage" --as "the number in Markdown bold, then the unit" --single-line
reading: **7.5** kV
